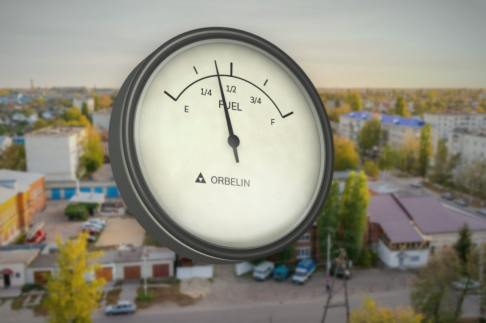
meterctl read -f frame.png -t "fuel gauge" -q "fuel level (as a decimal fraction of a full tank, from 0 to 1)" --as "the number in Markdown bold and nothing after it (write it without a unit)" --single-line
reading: **0.375**
